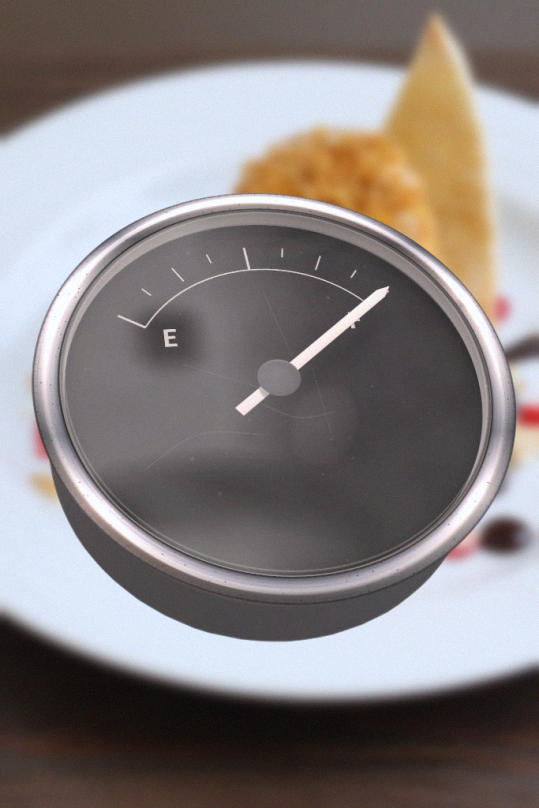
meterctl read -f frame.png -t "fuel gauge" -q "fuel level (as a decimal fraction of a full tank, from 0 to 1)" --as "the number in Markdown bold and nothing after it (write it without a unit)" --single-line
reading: **1**
